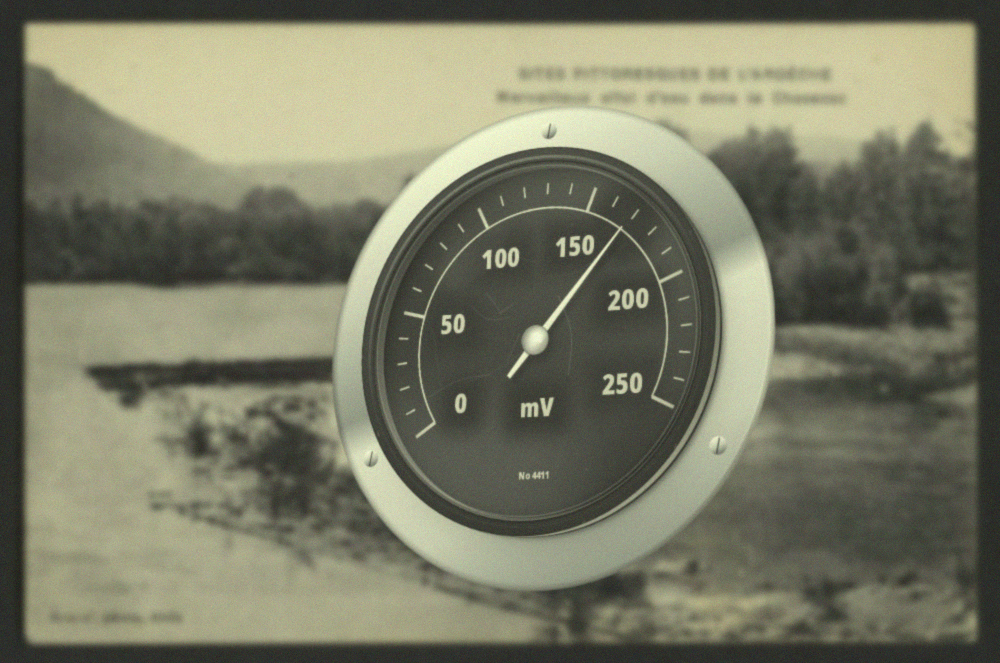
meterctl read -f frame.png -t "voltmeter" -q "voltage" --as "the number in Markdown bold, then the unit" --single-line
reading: **170** mV
